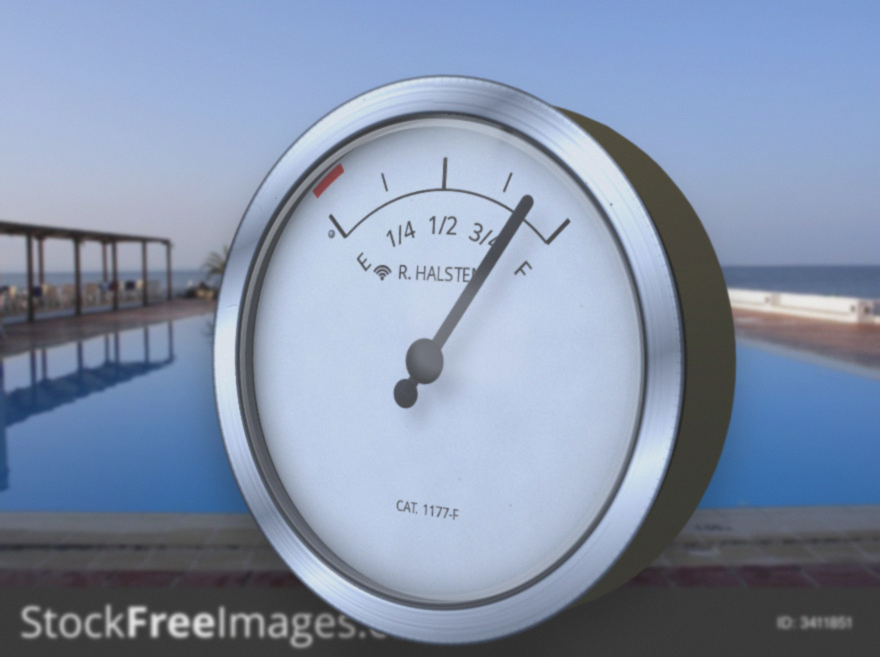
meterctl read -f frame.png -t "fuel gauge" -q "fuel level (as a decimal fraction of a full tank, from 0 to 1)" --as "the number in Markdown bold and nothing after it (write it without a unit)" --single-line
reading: **0.875**
